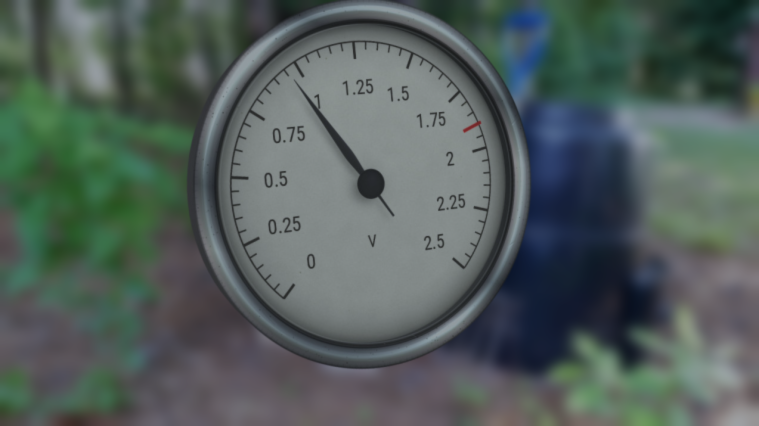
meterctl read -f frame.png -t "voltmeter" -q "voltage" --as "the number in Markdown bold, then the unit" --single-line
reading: **0.95** V
